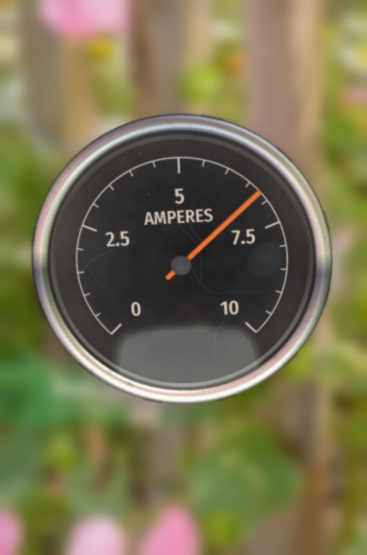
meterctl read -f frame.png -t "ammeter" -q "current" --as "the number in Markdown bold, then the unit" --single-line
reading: **6.75** A
